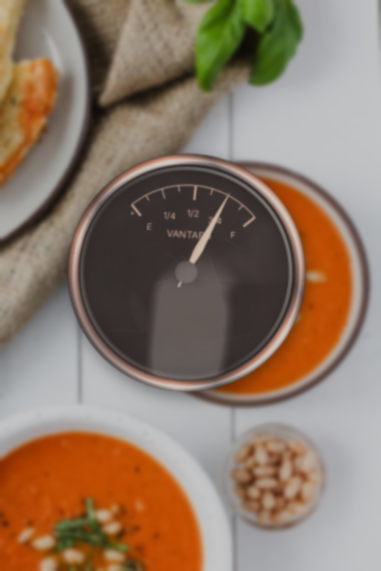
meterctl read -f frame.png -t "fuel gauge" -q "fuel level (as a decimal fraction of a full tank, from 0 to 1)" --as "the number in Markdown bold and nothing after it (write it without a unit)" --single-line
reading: **0.75**
